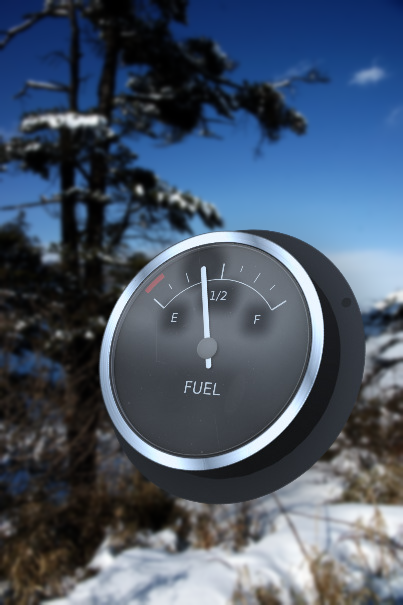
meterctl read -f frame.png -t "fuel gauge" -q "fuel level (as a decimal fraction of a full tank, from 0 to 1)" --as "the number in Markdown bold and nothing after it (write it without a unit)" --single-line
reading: **0.375**
